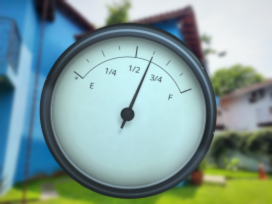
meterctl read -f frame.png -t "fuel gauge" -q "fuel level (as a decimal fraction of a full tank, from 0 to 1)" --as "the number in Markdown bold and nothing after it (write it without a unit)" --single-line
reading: **0.625**
